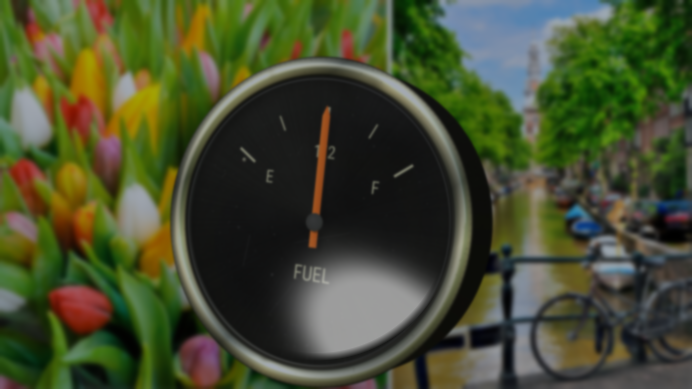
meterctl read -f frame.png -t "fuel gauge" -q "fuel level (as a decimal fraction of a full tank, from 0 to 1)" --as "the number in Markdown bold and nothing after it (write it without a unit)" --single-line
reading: **0.5**
